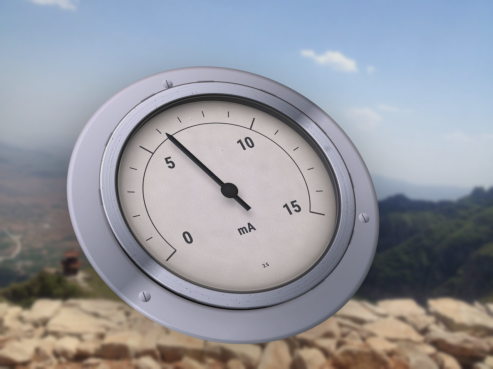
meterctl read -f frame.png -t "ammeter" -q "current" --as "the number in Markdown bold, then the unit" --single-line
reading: **6** mA
